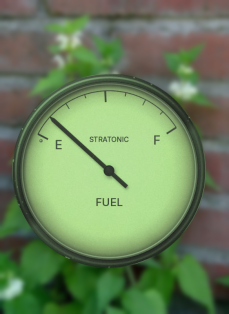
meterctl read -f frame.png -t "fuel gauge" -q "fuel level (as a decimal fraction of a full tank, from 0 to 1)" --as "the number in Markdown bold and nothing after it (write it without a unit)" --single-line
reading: **0.125**
